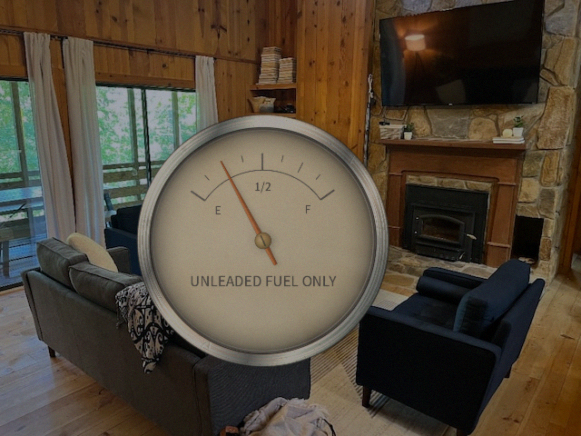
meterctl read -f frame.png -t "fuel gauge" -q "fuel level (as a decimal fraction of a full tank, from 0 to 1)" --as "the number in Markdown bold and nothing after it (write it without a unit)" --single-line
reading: **0.25**
